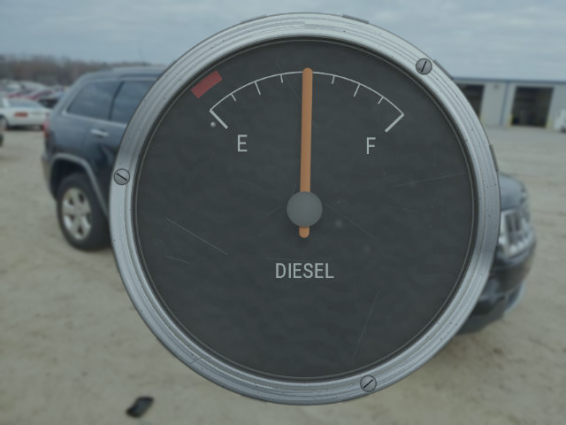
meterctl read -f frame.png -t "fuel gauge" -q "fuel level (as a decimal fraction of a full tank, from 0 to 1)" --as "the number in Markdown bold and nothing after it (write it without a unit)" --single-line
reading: **0.5**
